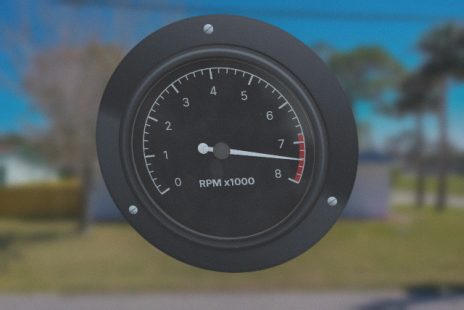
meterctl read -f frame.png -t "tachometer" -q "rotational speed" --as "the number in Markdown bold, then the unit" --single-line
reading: **7400** rpm
